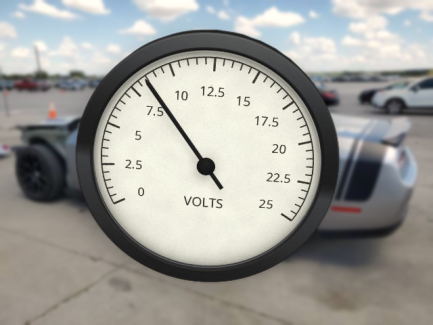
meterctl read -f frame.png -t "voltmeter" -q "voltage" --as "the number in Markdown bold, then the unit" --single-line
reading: **8.5** V
